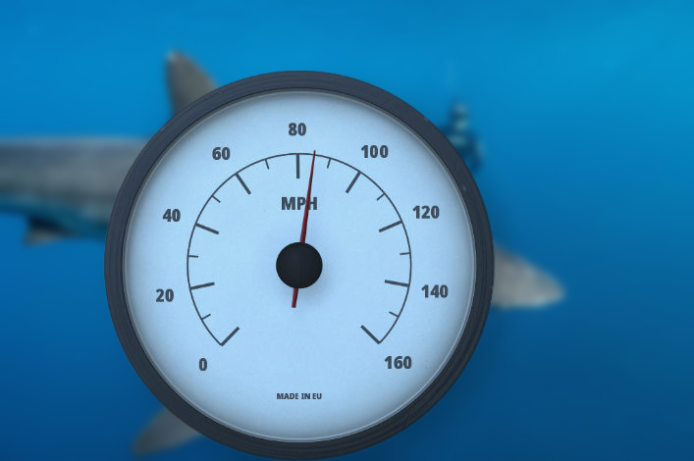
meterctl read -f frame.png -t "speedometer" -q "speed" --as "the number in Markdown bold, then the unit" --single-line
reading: **85** mph
